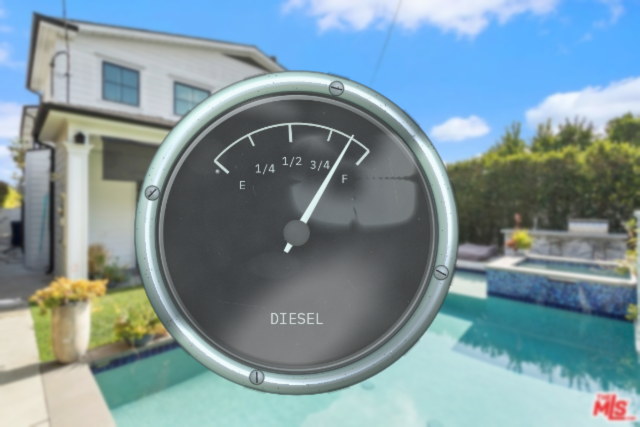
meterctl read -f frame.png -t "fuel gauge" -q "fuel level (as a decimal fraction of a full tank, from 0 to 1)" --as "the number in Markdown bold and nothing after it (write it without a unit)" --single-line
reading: **0.875**
